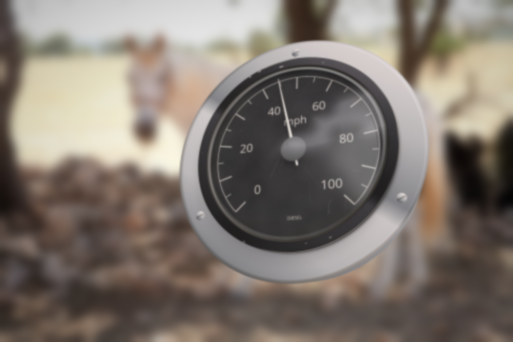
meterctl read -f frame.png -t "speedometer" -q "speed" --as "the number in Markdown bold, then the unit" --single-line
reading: **45** mph
